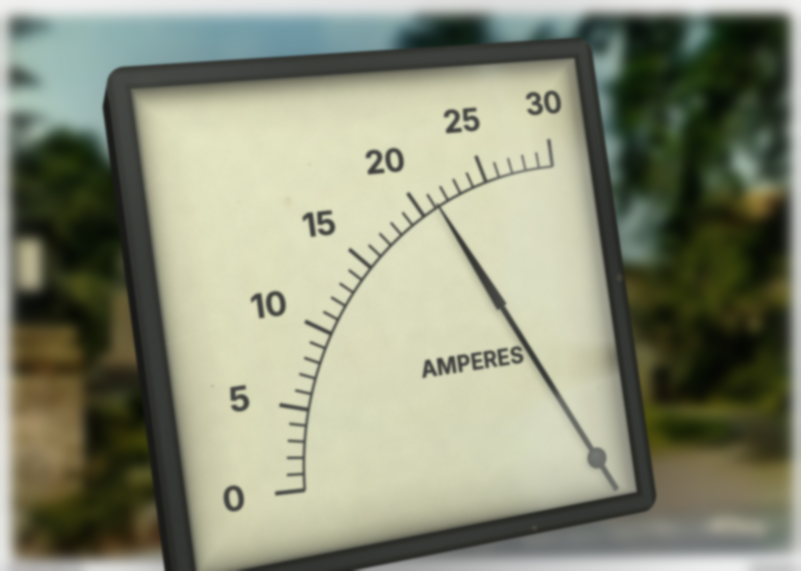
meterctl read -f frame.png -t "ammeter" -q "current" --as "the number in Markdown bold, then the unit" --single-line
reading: **21** A
